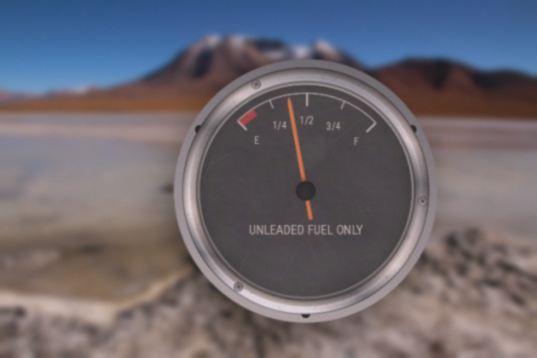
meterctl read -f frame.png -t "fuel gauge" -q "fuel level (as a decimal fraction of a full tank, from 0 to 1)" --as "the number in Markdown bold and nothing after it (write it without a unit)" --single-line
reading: **0.375**
